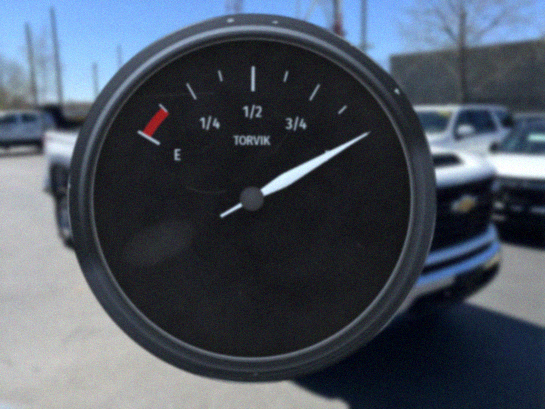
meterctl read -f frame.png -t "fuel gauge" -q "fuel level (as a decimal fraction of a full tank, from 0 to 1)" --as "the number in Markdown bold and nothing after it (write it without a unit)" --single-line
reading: **1**
